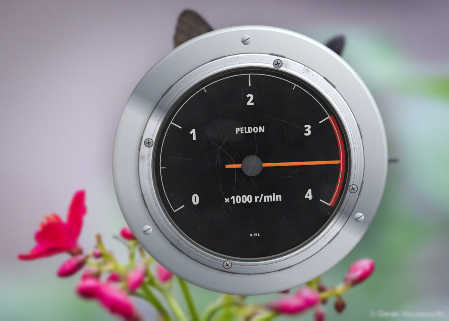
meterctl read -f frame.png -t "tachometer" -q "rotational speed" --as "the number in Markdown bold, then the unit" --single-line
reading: **3500** rpm
